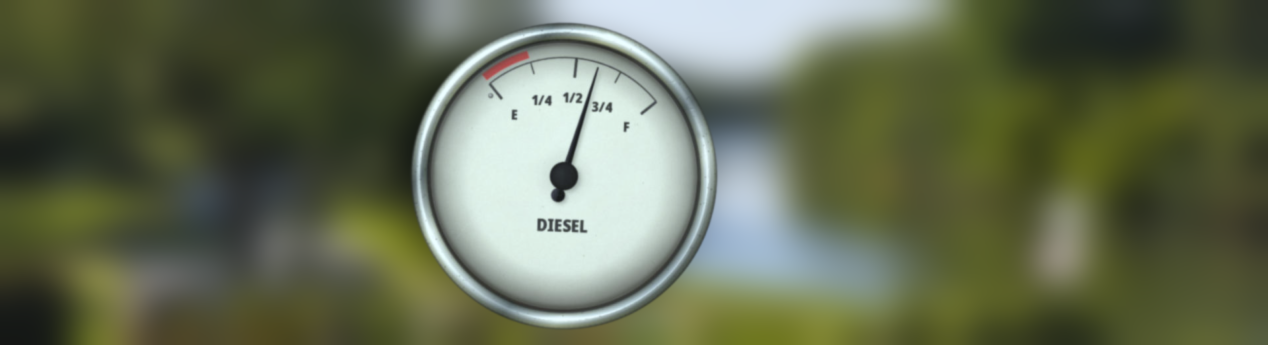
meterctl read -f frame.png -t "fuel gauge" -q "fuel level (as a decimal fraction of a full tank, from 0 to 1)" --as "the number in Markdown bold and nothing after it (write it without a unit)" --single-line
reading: **0.625**
